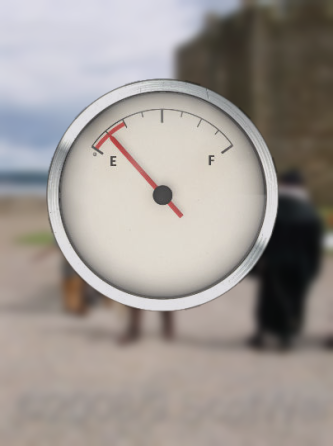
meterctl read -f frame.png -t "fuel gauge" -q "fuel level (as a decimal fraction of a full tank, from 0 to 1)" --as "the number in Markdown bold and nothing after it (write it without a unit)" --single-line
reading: **0.125**
